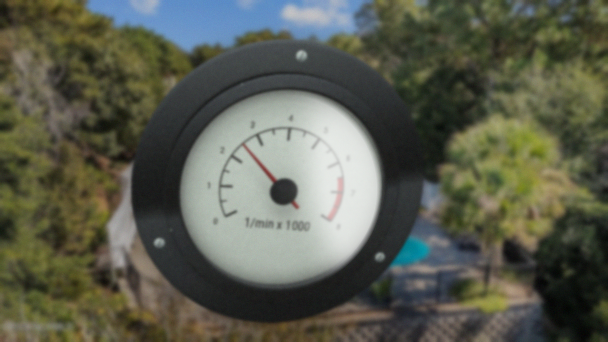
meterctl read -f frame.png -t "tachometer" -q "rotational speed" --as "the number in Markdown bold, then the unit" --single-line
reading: **2500** rpm
